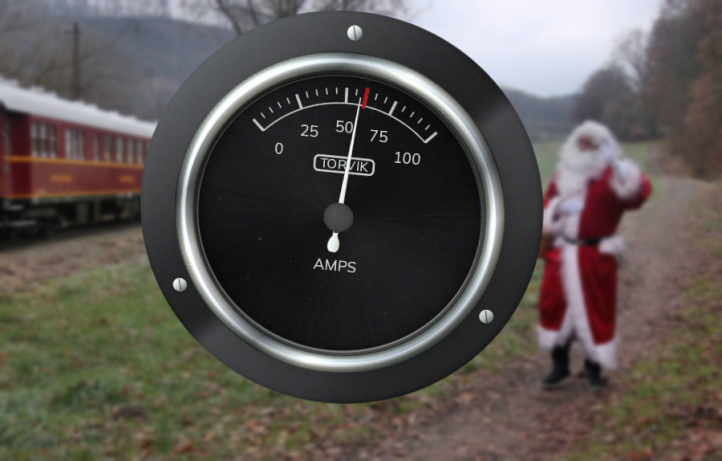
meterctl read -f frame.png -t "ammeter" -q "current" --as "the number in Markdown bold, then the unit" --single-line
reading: **57.5** A
